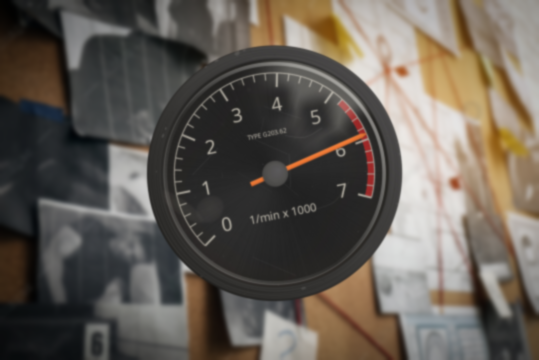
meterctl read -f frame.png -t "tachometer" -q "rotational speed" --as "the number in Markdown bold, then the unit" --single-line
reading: **5900** rpm
